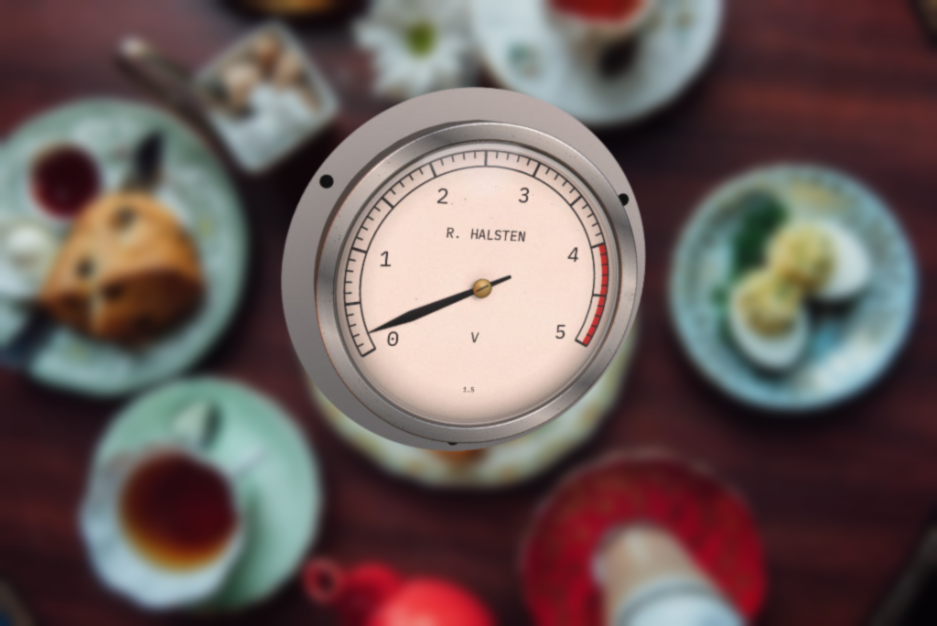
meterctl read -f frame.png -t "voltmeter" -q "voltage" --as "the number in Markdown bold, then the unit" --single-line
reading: **0.2** V
